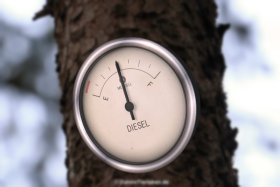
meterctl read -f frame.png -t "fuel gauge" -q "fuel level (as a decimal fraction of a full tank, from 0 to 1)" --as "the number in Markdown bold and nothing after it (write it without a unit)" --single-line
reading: **0.5**
